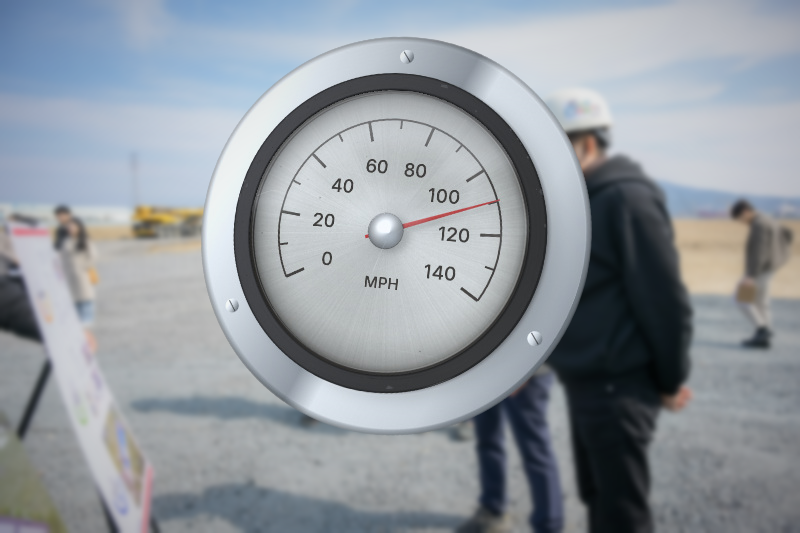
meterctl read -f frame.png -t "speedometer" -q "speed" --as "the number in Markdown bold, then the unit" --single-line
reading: **110** mph
